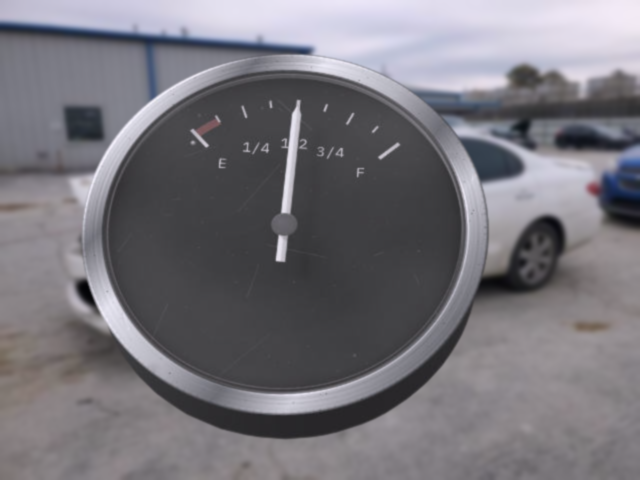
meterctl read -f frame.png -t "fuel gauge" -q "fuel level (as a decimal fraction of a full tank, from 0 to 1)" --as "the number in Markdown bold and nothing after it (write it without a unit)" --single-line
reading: **0.5**
